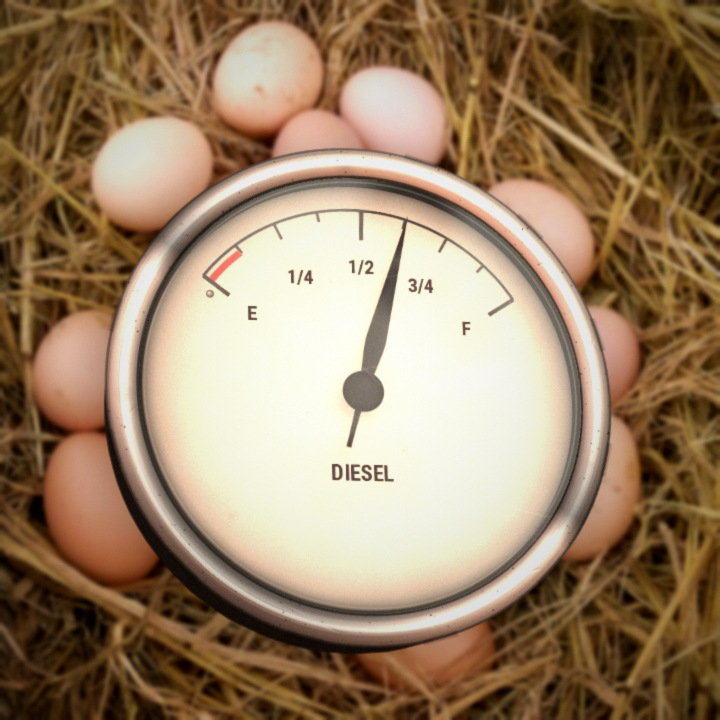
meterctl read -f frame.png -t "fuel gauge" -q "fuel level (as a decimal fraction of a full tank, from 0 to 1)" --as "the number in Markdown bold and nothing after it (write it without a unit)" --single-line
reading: **0.625**
